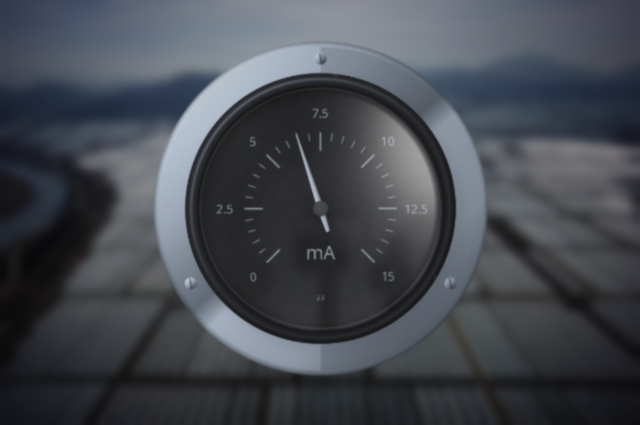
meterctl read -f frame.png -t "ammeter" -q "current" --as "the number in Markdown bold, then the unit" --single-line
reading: **6.5** mA
